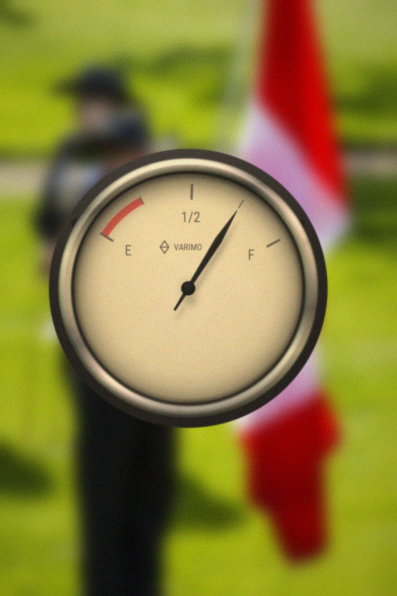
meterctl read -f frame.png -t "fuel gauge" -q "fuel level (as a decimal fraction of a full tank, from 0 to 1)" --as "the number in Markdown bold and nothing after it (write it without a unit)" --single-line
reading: **0.75**
